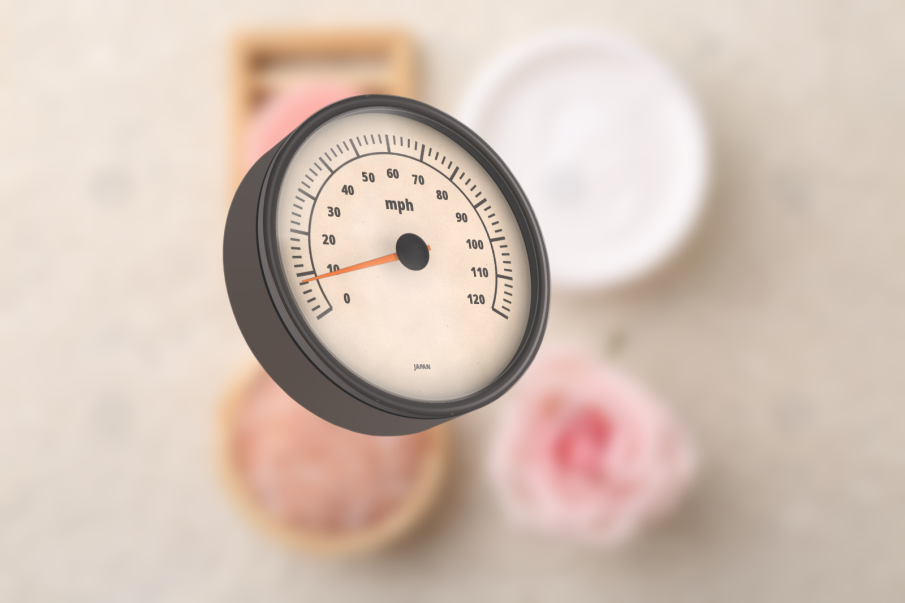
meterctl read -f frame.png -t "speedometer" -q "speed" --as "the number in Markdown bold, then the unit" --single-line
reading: **8** mph
